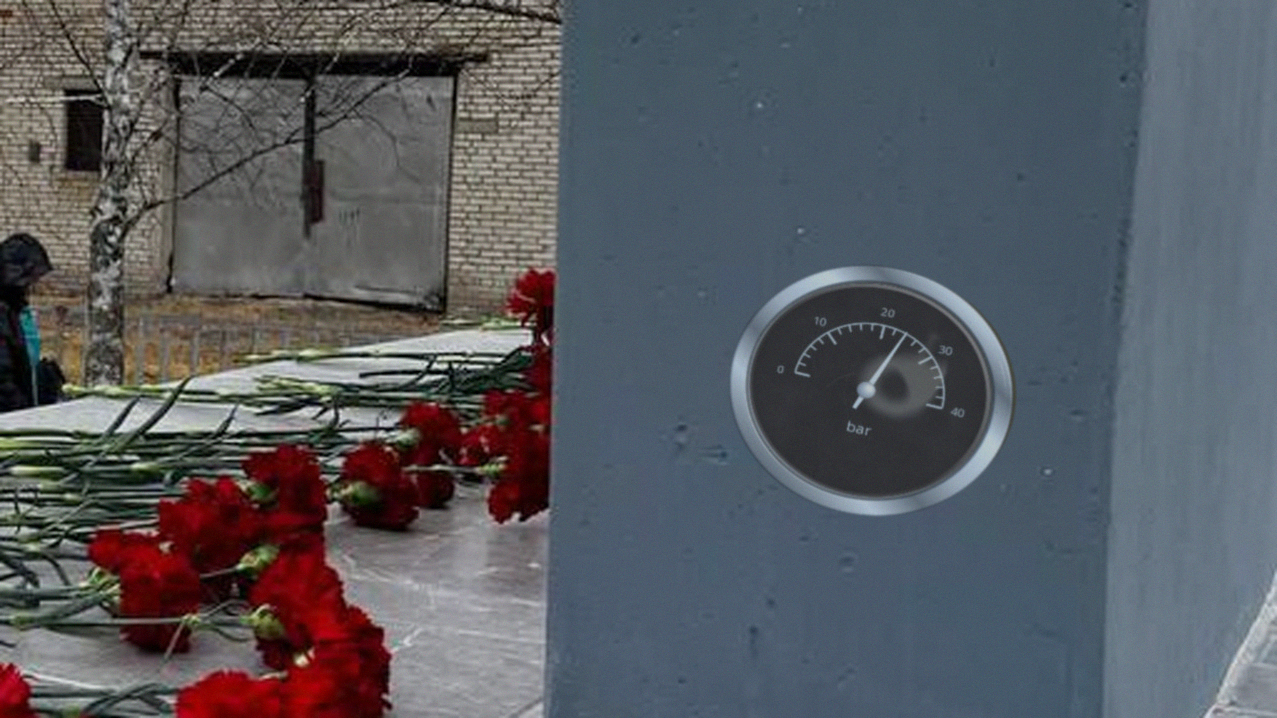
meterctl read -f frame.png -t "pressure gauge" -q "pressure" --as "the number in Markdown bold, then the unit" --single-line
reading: **24** bar
